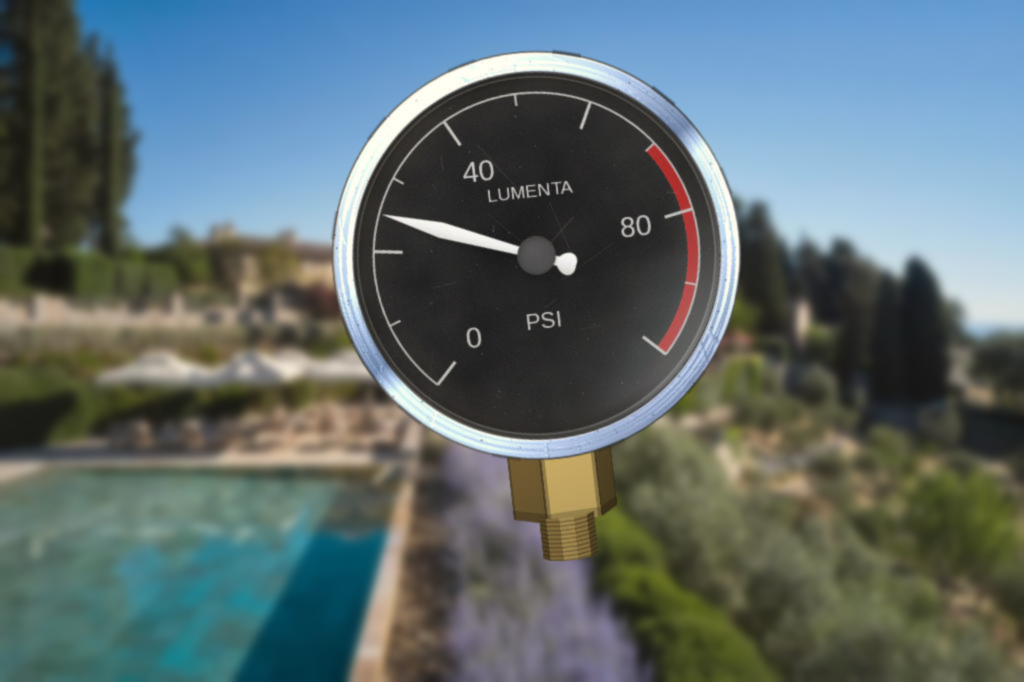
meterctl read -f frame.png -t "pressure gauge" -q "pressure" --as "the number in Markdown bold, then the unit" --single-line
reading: **25** psi
